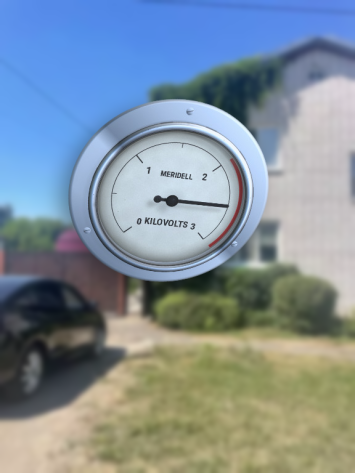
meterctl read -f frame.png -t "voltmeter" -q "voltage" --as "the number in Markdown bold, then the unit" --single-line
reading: **2.5** kV
